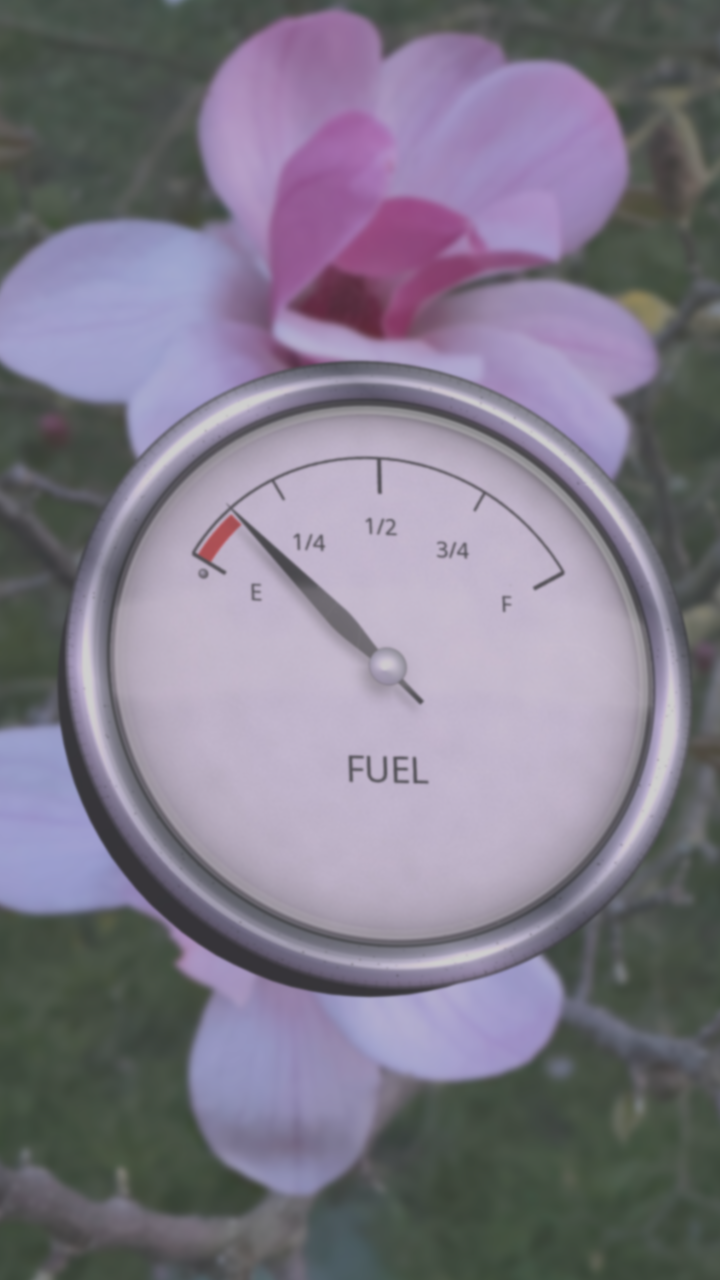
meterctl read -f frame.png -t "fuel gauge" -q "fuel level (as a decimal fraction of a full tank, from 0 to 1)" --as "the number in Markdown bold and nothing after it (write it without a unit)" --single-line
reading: **0.125**
